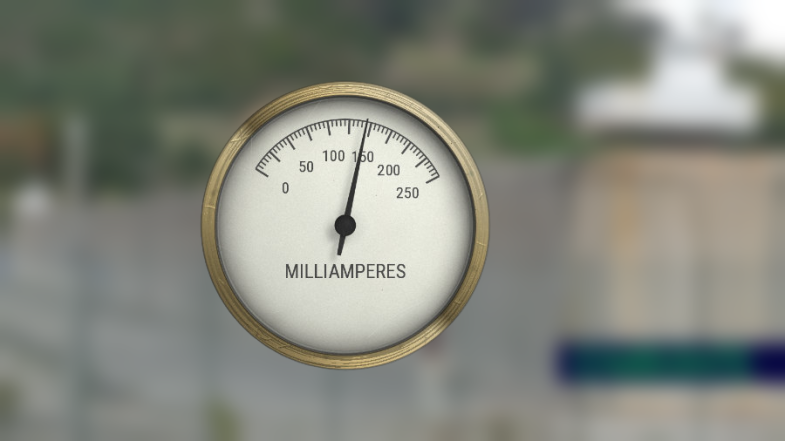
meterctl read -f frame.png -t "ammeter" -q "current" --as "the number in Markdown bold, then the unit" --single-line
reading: **145** mA
